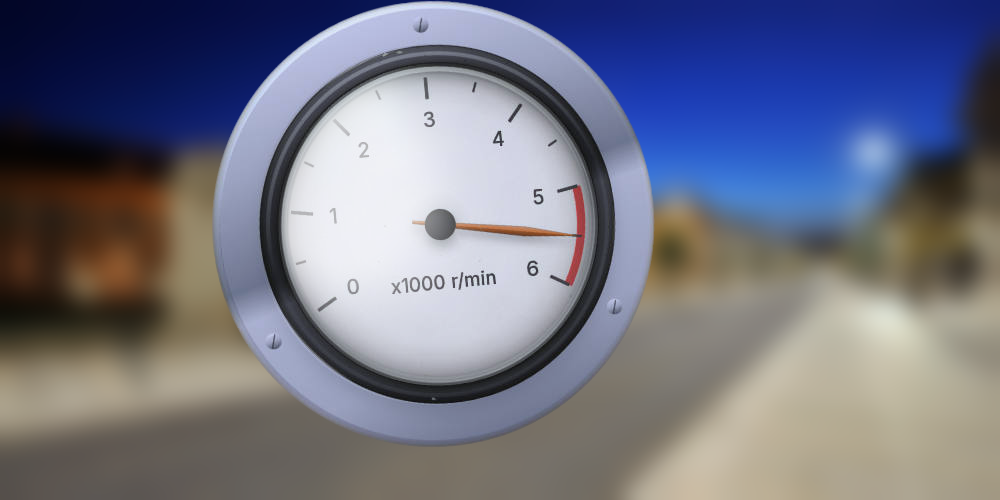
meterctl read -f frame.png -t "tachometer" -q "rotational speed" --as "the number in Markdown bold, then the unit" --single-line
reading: **5500** rpm
